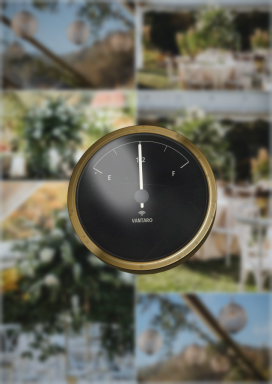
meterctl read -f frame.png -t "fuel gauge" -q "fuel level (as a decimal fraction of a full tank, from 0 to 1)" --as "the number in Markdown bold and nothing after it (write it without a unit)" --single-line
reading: **0.5**
